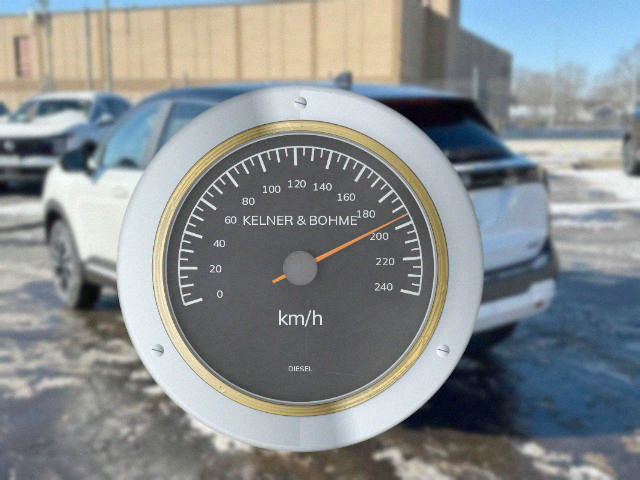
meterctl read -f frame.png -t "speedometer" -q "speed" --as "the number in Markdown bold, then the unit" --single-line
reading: **195** km/h
